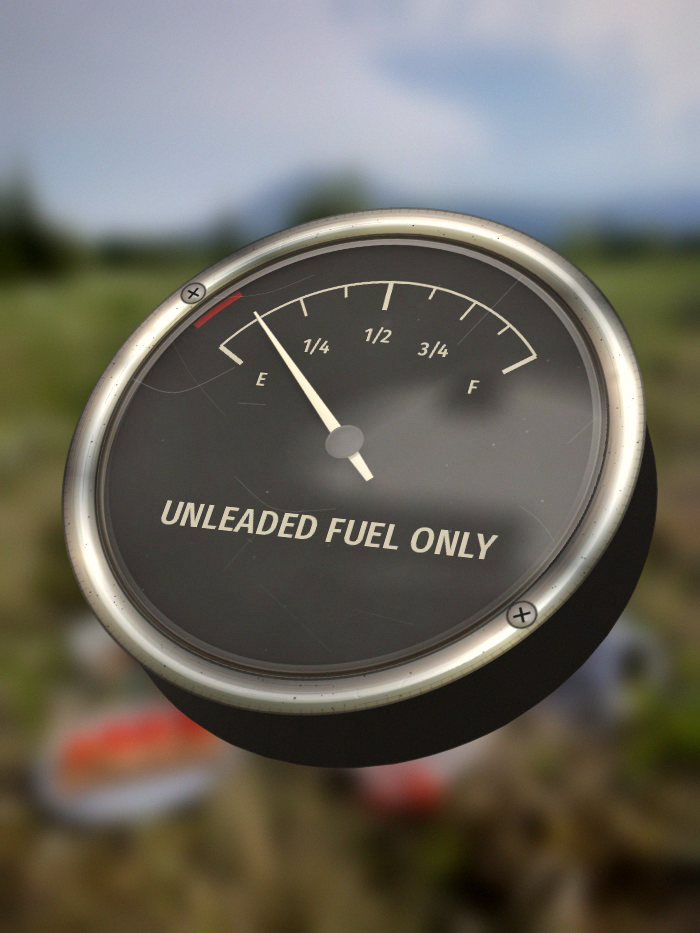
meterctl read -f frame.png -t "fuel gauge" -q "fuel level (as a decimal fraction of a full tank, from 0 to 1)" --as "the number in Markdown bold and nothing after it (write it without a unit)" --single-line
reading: **0.125**
